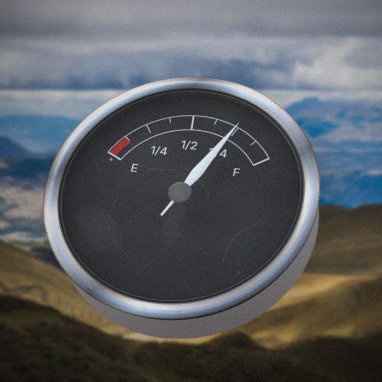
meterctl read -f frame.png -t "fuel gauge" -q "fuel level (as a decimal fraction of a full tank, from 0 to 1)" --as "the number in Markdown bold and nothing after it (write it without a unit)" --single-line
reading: **0.75**
